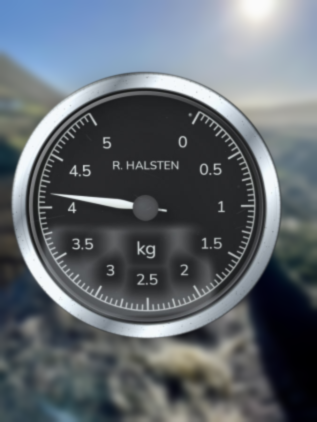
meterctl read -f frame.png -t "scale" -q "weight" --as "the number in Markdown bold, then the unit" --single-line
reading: **4.15** kg
